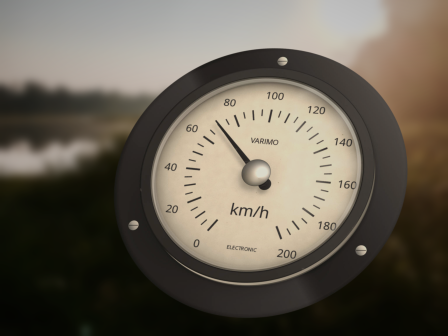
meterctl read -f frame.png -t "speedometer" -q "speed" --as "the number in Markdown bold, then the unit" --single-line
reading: **70** km/h
